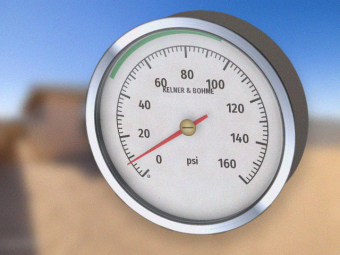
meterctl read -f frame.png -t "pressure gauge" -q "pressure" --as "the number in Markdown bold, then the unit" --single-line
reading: **8** psi
